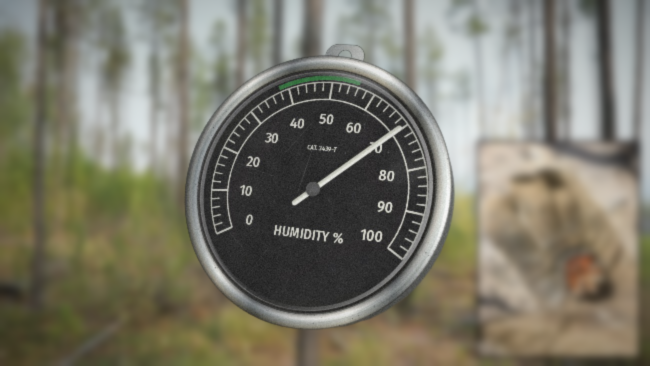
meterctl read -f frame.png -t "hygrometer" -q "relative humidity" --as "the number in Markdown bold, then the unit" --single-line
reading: **70** %
